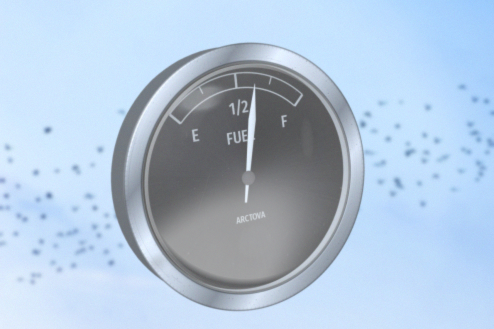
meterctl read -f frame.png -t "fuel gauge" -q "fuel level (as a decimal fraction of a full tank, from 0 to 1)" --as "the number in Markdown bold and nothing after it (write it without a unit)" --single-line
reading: **0.625**
